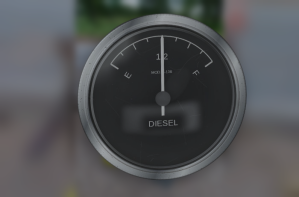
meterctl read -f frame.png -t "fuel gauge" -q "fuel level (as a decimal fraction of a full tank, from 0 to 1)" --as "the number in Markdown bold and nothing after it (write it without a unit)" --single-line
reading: **0.5**
